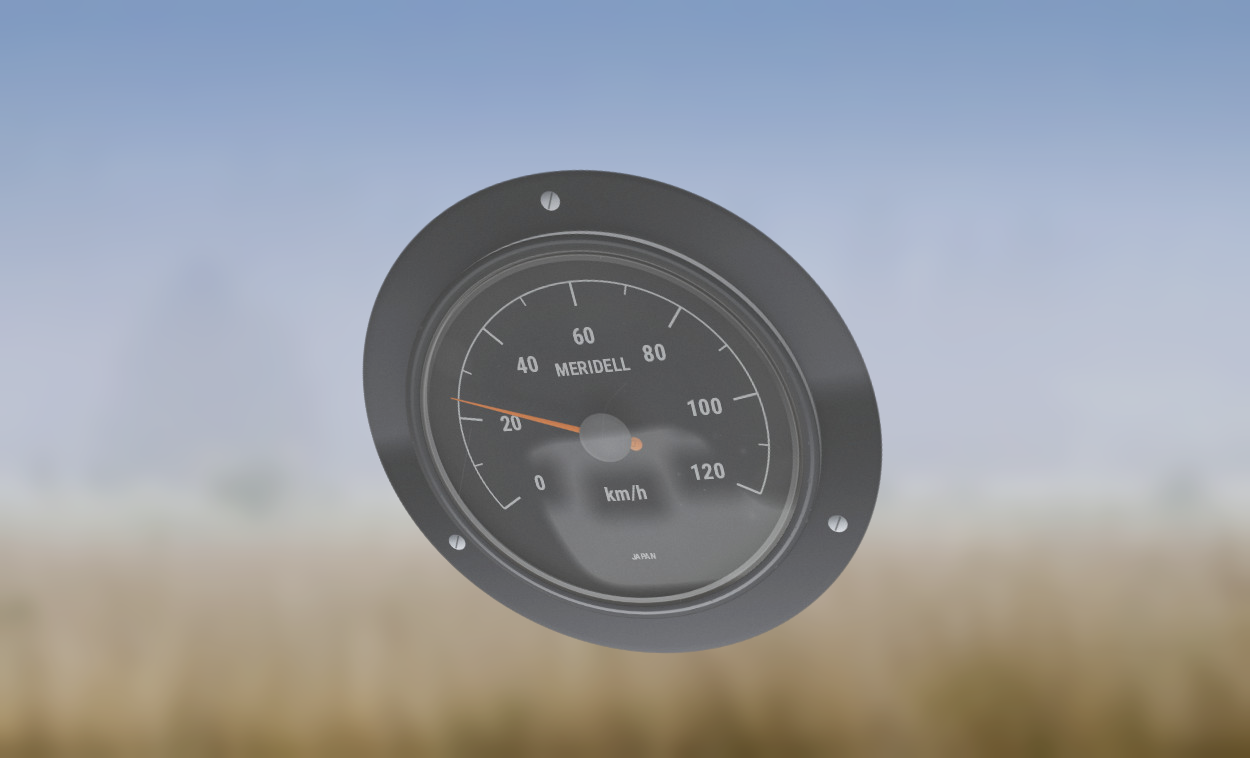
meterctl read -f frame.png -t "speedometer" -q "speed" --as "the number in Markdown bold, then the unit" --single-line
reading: **25** km/h
